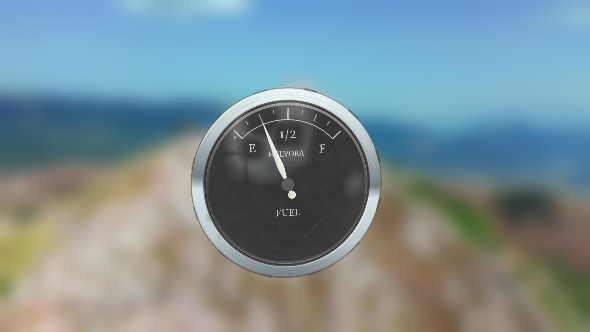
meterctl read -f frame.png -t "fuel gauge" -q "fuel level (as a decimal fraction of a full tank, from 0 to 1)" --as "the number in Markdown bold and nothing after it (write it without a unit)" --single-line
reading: **0.25**
